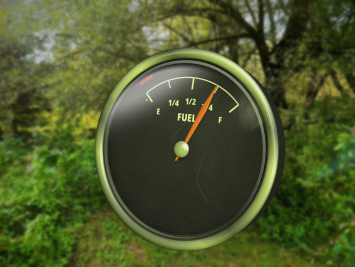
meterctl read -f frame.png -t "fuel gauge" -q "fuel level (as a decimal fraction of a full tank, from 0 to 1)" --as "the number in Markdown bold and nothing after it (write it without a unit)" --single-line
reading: **0.75**
